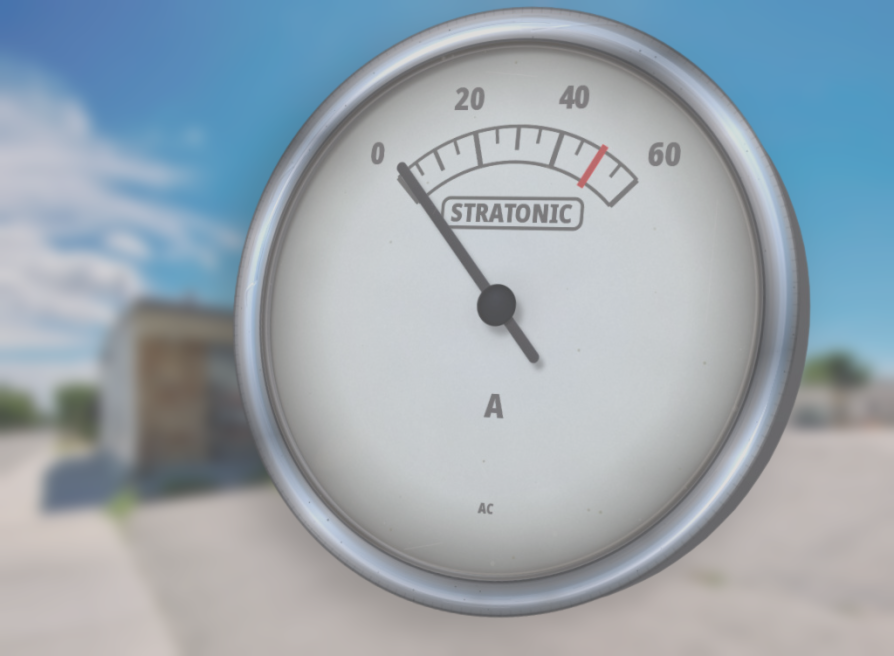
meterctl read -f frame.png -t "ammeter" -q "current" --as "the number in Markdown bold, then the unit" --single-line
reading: **2.5** A
